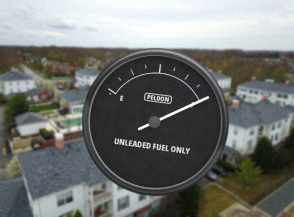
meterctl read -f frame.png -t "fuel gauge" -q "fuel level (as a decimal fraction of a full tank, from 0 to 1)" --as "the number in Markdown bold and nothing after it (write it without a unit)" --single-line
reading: **1**
